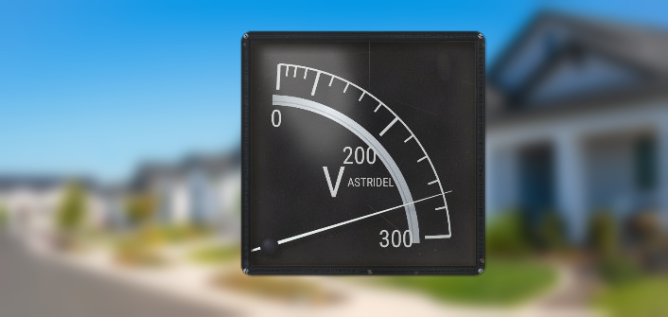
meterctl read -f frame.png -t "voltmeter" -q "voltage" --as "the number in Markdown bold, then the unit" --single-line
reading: **270** V
